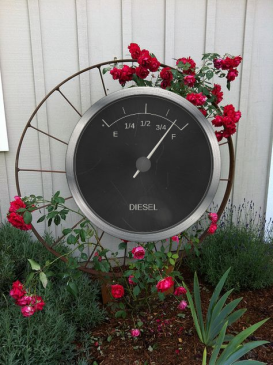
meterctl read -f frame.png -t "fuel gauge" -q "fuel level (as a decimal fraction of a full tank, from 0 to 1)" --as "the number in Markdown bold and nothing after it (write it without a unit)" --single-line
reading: **0.875**
